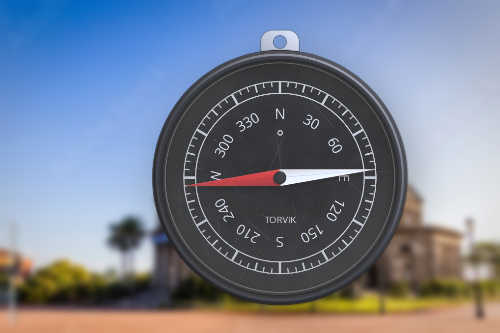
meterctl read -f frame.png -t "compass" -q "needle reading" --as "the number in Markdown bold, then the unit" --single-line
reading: **265** °
